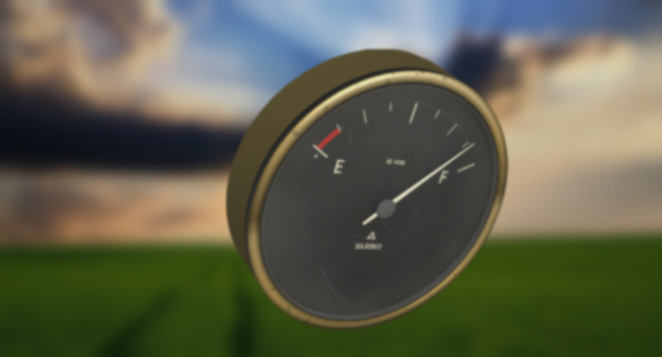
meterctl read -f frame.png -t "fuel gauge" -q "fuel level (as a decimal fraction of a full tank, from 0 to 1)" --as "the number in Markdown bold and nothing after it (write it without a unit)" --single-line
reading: **0.875**
